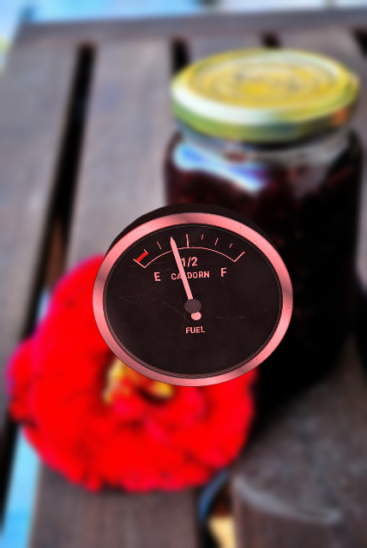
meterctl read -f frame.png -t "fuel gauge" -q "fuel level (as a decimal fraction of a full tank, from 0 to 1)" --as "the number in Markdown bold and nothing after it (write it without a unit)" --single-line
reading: **0.375**
